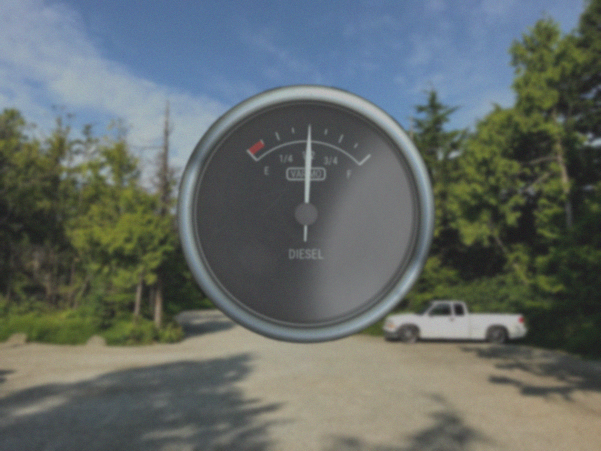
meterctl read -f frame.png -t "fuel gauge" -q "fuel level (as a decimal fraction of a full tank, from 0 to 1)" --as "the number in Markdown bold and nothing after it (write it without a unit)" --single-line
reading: **0.5**
